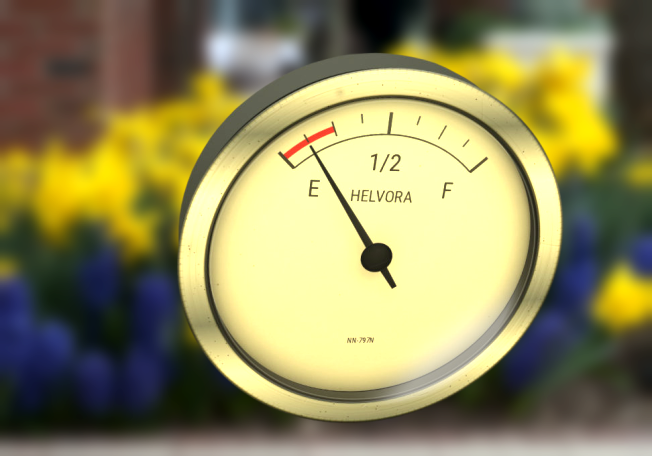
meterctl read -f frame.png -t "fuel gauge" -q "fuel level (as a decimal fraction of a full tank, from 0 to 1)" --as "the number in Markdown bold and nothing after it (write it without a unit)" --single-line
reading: **0.125**
